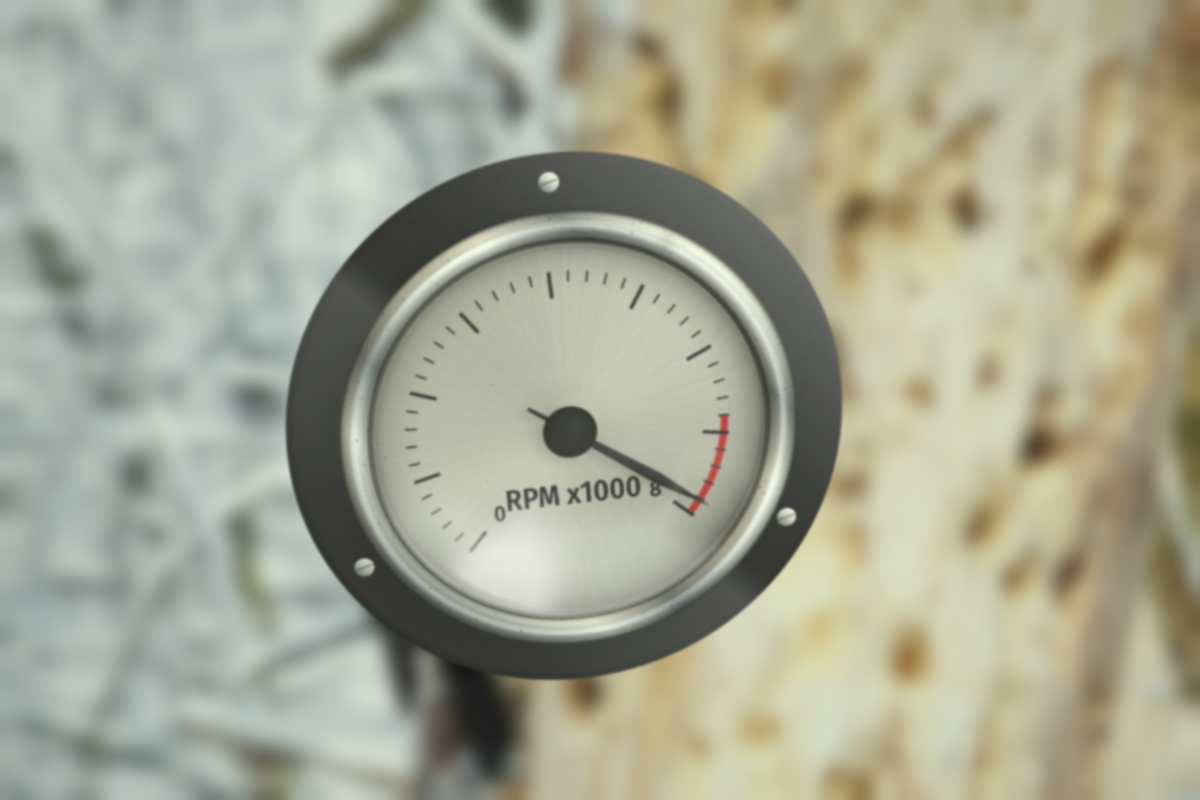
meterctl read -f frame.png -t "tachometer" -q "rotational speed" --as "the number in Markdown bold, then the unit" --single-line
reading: **7800** rpm
